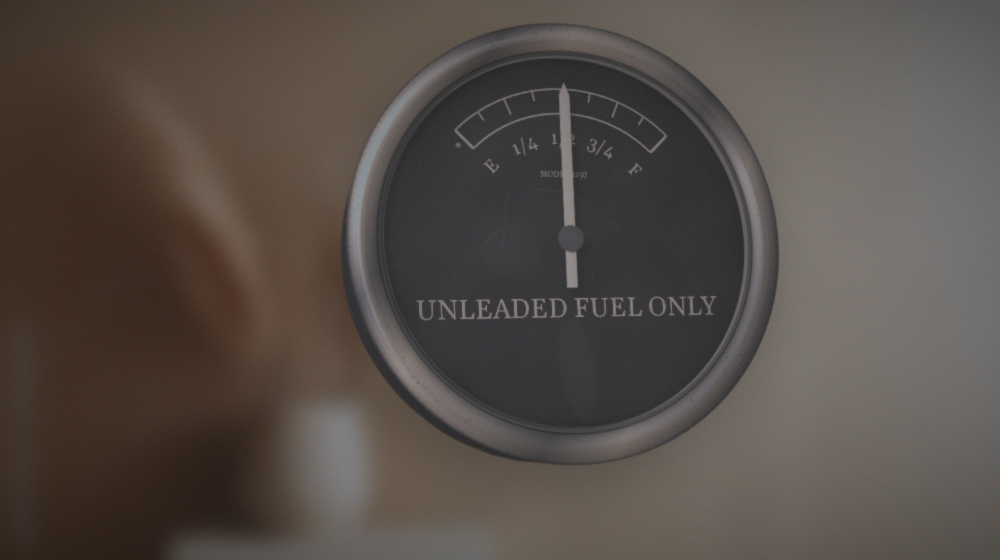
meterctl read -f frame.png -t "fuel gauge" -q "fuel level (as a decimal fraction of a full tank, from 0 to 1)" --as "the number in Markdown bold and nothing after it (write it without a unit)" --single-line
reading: **0.5**
